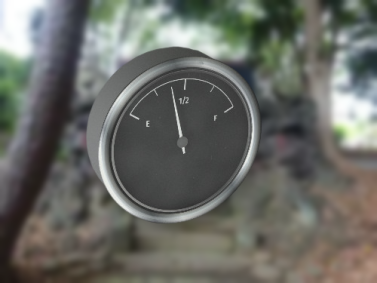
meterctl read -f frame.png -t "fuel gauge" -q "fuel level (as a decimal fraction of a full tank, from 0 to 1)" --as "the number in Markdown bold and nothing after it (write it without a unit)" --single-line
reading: **0.375**
